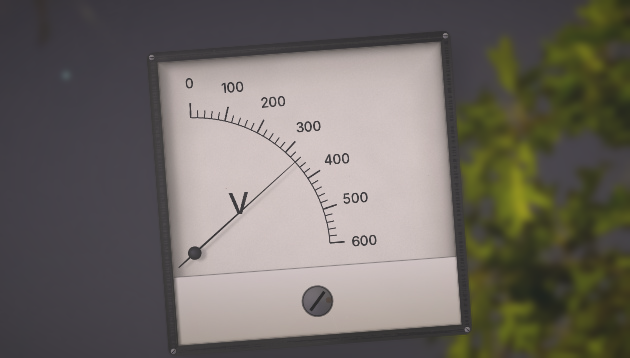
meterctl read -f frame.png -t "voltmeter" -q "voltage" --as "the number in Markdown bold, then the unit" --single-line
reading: **340** V
